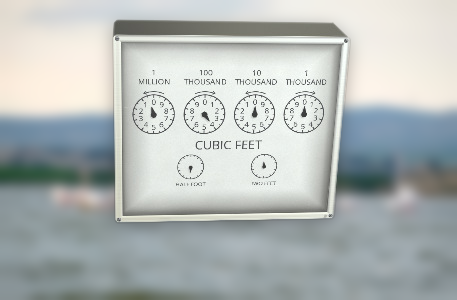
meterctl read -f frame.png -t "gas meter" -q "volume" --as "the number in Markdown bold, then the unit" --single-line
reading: **40000** ft³
